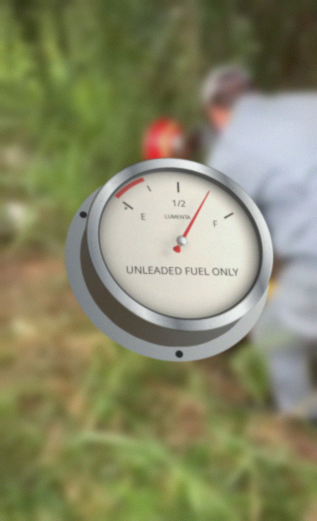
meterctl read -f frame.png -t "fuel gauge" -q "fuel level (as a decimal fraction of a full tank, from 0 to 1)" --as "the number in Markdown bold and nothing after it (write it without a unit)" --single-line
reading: **0.75**
